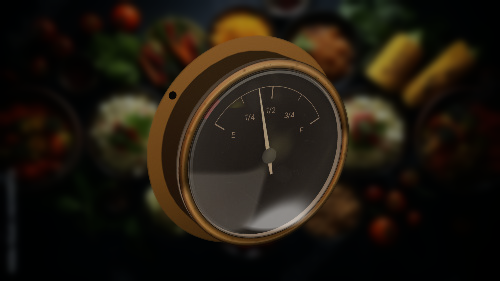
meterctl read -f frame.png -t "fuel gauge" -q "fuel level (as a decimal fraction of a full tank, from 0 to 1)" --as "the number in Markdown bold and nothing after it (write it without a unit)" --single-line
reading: **0.375**
